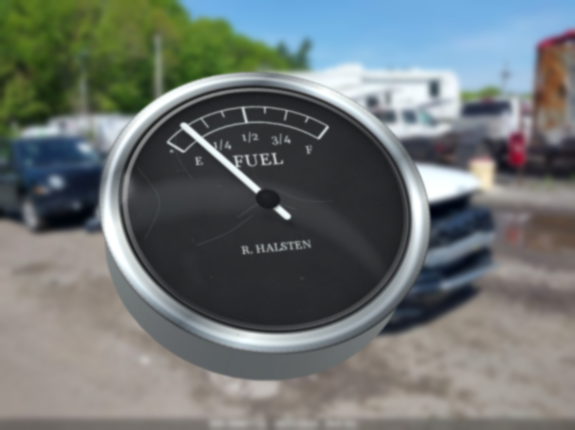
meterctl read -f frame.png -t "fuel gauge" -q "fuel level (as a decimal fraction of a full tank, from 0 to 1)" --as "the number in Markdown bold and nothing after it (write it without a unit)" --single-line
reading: **0.125**
